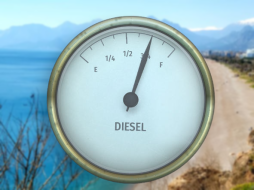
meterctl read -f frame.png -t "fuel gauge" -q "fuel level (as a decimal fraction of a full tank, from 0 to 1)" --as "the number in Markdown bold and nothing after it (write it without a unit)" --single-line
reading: **0.75**
